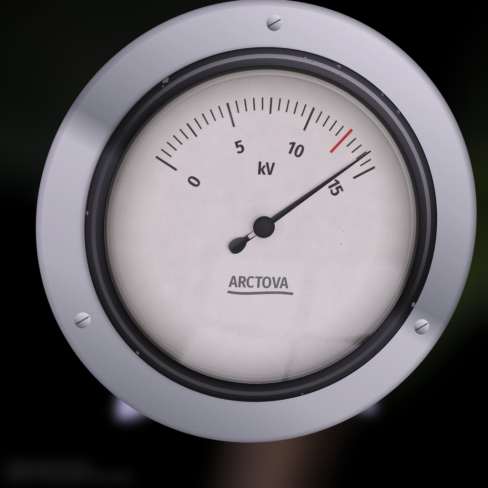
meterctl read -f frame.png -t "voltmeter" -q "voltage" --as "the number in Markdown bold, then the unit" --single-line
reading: **14** kV
